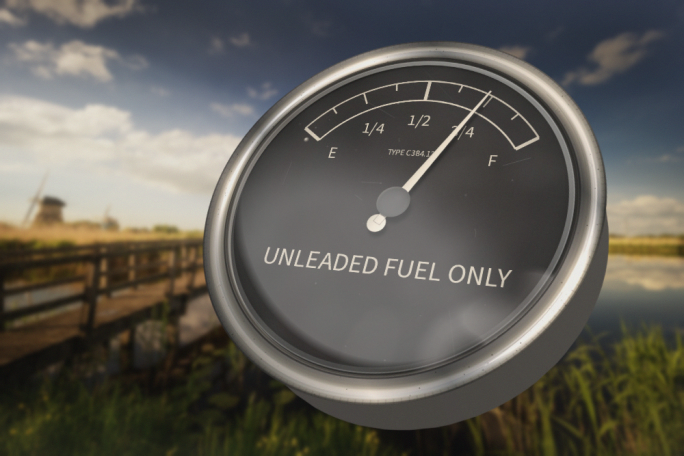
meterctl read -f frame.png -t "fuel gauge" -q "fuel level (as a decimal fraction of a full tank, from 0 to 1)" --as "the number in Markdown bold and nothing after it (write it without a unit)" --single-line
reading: **0.75**
